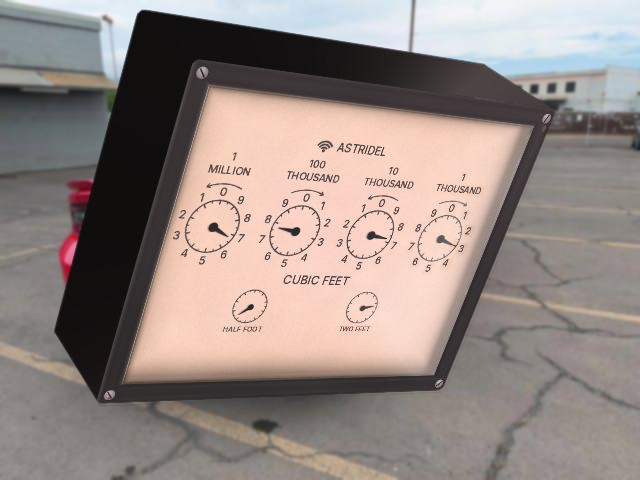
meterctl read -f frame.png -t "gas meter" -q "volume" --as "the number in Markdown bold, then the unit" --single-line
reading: **677300** ft³
